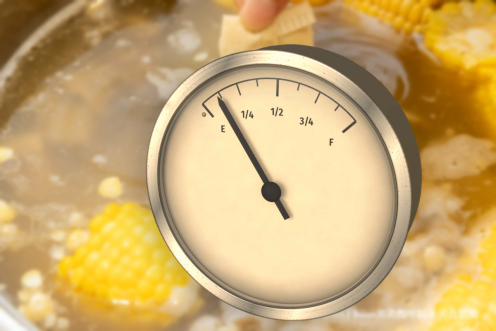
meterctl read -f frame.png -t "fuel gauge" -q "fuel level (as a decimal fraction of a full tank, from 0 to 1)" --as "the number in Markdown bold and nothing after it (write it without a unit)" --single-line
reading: **0.125**
